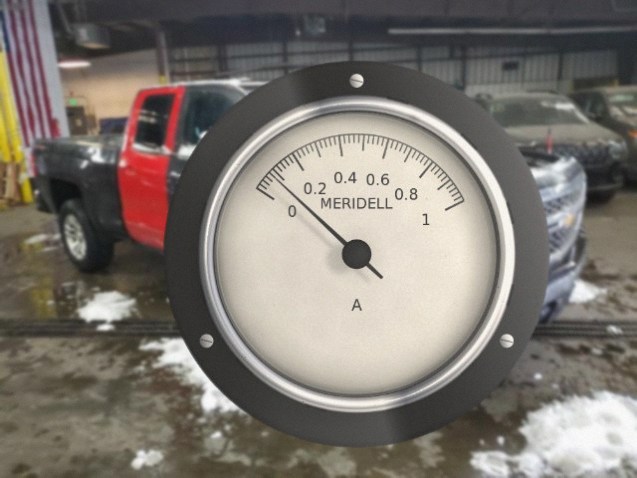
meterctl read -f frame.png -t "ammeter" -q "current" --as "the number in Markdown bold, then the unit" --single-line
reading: **0.08** A
